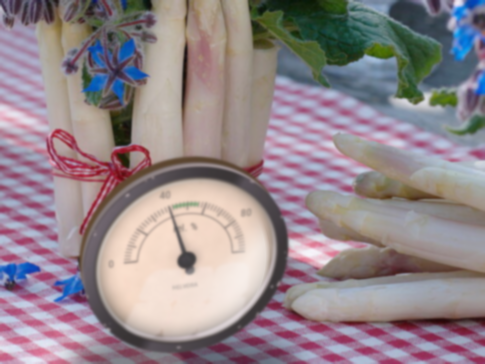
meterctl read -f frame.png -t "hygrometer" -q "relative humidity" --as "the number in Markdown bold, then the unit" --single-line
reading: **40** %
